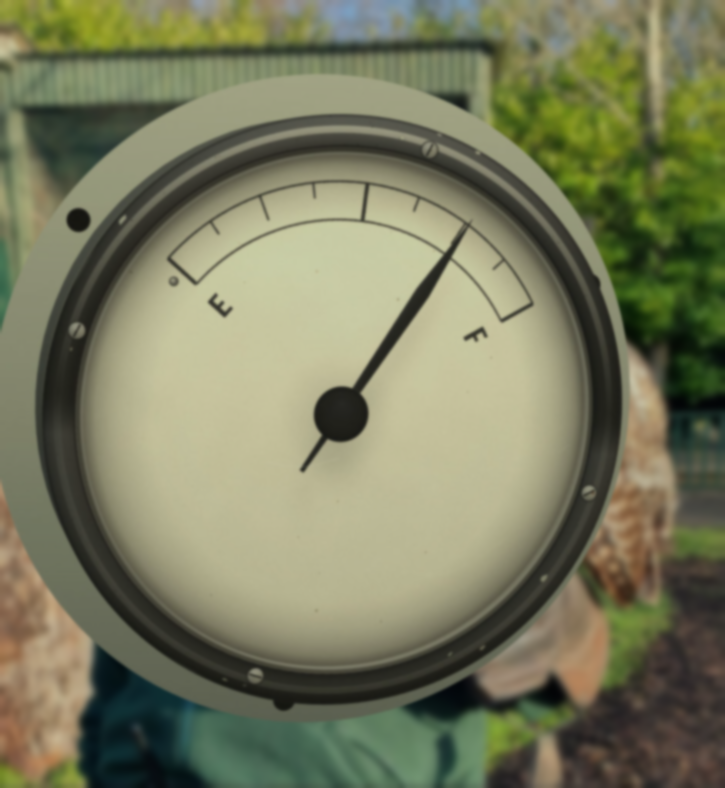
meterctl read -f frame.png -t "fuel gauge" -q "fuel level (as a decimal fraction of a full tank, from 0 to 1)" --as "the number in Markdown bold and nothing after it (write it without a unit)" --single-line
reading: **0.75**
